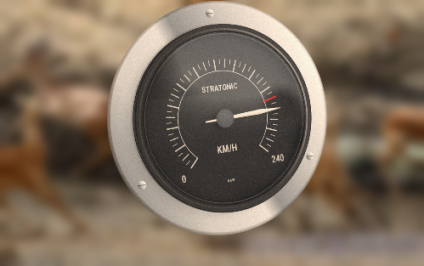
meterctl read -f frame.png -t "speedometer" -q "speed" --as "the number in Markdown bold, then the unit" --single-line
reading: **200** km/h
